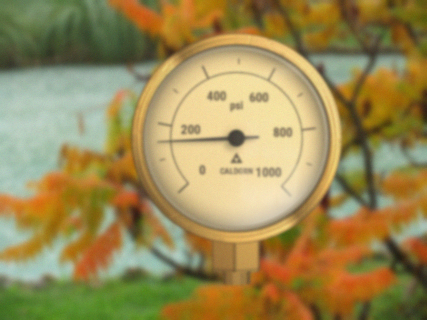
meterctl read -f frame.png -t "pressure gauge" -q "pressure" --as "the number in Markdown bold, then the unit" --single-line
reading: **150** psi
